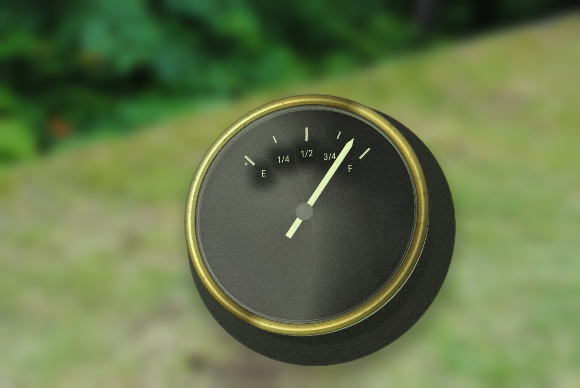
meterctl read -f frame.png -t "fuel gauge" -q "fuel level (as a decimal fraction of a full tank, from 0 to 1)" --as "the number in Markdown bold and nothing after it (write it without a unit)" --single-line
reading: **0.875**
